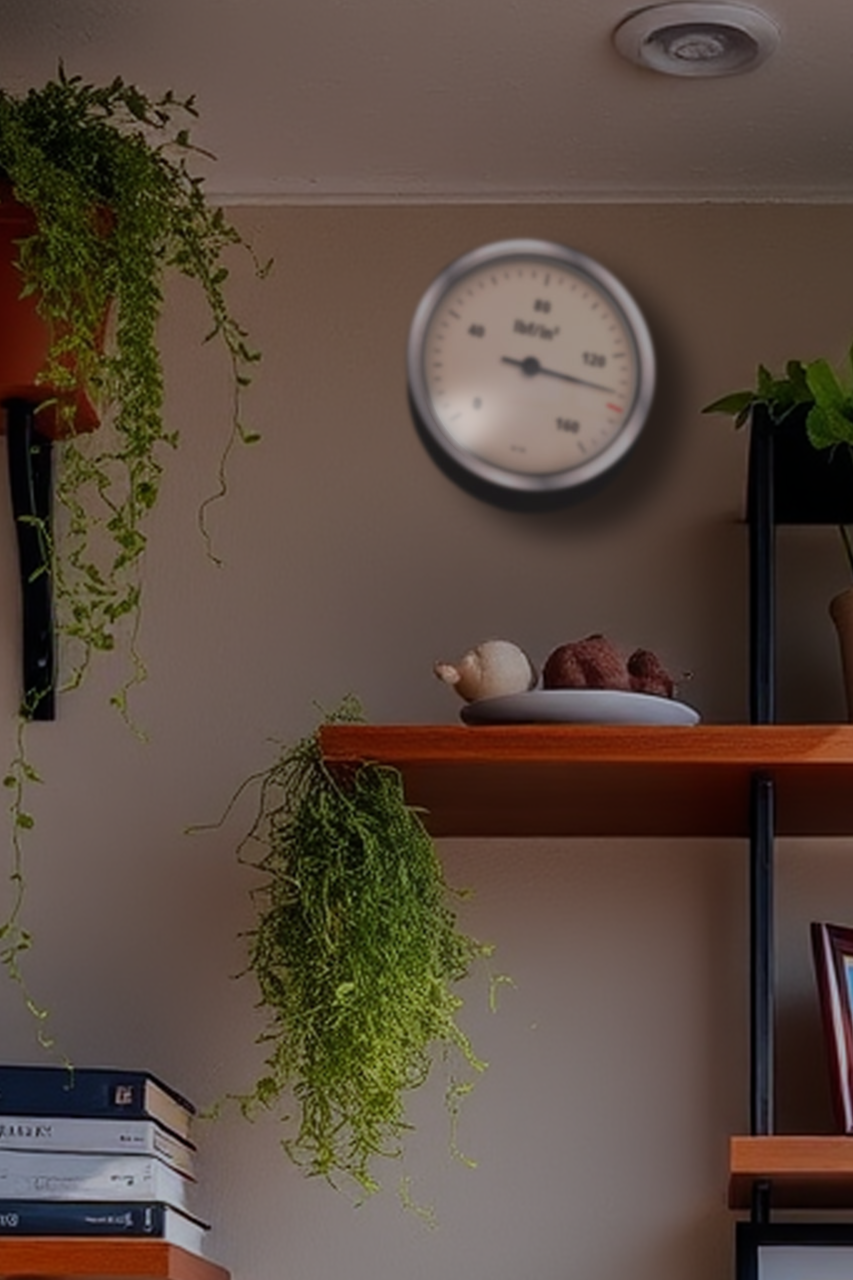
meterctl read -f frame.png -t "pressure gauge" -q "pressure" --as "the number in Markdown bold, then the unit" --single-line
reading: **135** psi
